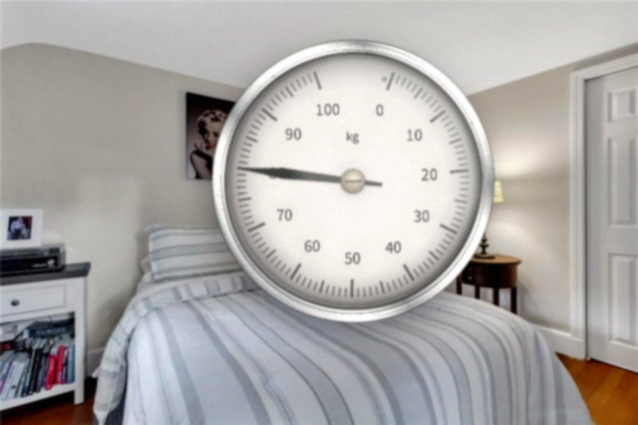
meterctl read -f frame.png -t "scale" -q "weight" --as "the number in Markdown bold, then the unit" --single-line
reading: **80** kg
